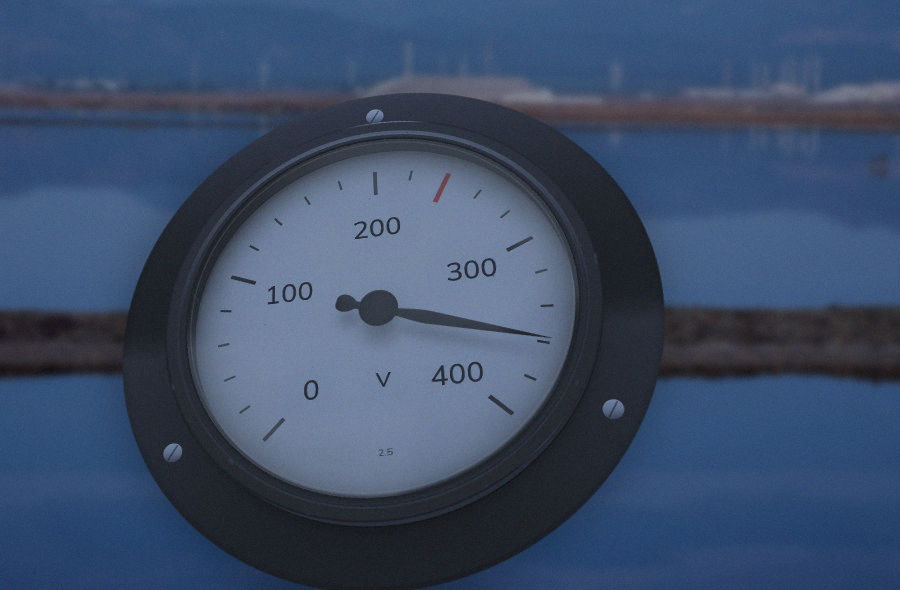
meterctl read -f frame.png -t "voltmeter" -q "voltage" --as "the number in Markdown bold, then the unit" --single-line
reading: **360** V
